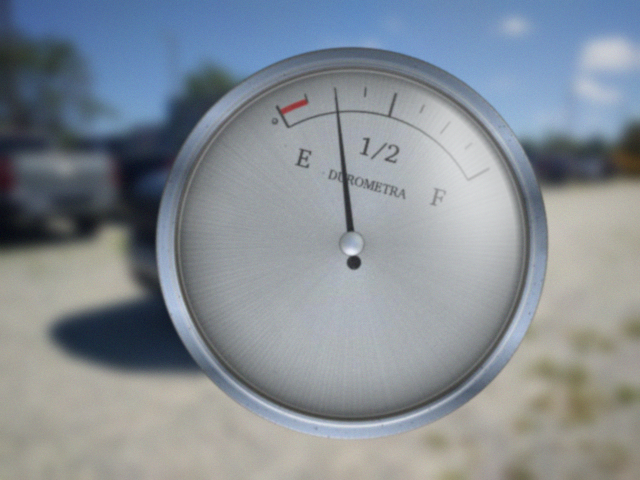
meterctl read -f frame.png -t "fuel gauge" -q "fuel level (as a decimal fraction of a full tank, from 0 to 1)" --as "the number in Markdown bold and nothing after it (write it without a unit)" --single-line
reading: **0.25**
